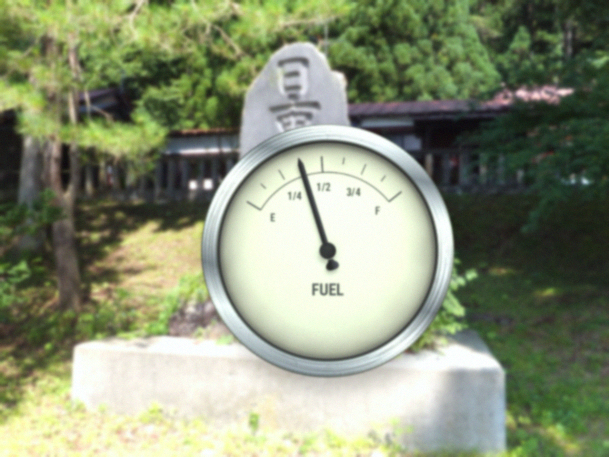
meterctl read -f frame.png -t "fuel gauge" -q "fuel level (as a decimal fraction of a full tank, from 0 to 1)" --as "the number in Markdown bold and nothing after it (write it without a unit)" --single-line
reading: **0.375**
